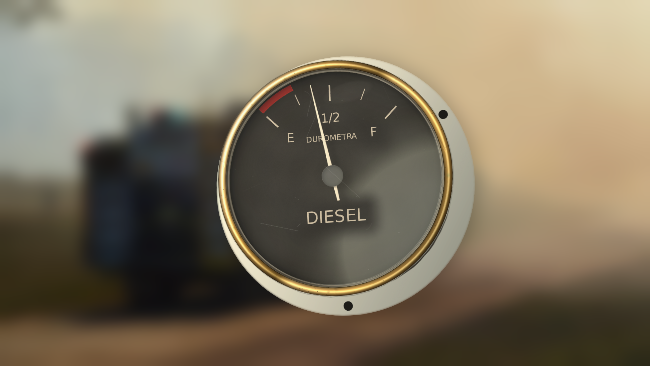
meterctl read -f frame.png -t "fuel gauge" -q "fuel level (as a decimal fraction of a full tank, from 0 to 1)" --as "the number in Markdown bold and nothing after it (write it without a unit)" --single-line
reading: **0.375**
